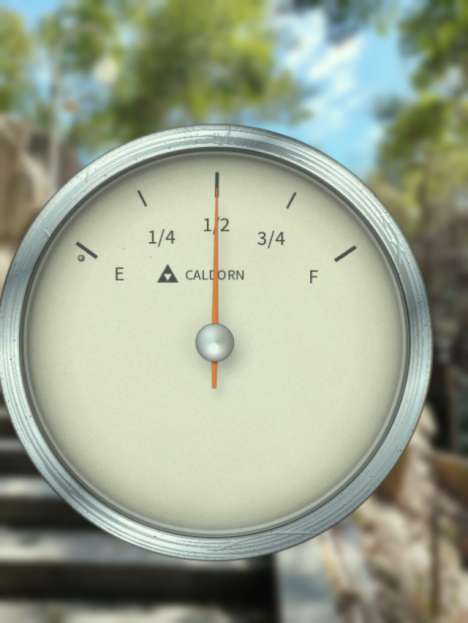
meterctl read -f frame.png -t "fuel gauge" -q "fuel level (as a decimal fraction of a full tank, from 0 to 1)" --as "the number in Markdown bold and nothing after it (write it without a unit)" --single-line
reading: **0.5**
